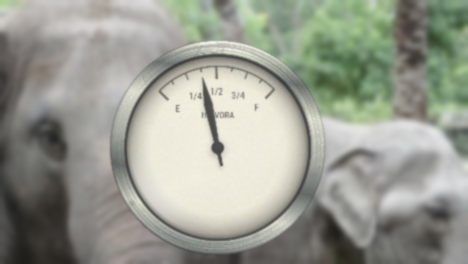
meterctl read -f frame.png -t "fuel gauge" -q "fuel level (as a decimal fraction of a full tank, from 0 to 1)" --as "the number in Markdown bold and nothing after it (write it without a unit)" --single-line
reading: **0.375**
